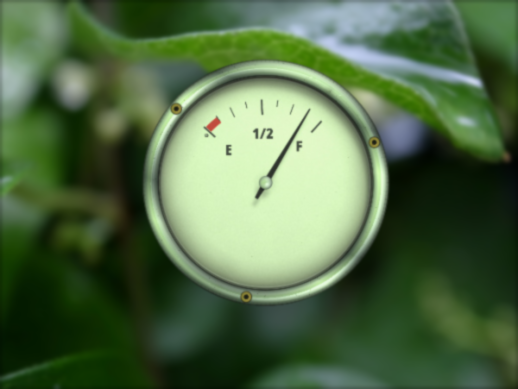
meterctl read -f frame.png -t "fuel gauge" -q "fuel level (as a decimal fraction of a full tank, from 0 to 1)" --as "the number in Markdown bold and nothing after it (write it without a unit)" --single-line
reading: **0.875**
